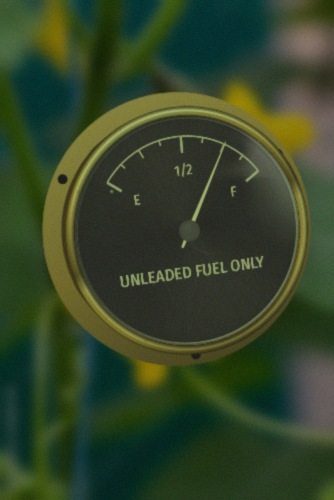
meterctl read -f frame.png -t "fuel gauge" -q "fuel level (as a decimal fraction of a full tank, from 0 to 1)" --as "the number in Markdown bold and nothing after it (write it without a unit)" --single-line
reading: **0.75**
